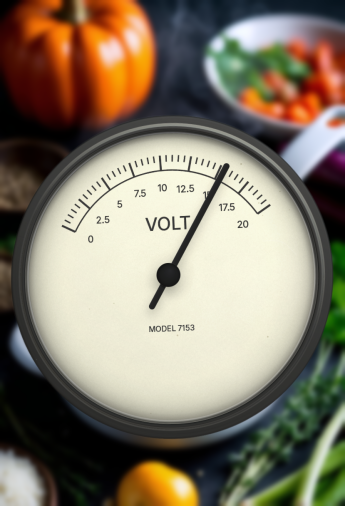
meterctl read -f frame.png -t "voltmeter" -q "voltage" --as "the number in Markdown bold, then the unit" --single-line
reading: **15.5** V
